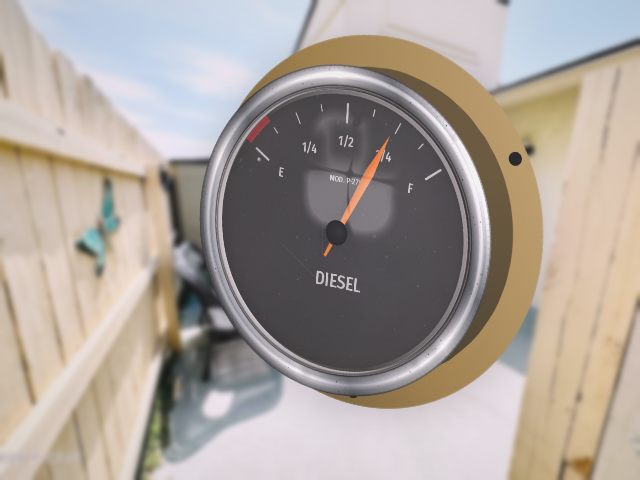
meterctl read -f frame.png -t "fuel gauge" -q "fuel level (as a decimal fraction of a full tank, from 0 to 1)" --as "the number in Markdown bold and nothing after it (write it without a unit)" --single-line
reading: **0.75**
